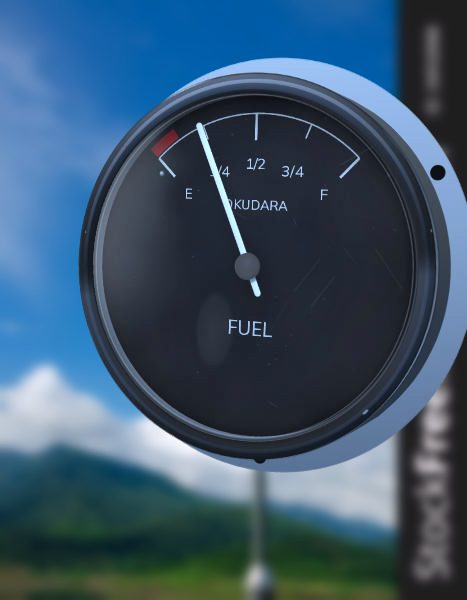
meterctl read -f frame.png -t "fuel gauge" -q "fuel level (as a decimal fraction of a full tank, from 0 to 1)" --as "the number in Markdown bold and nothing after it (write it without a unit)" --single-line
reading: **0.25**
